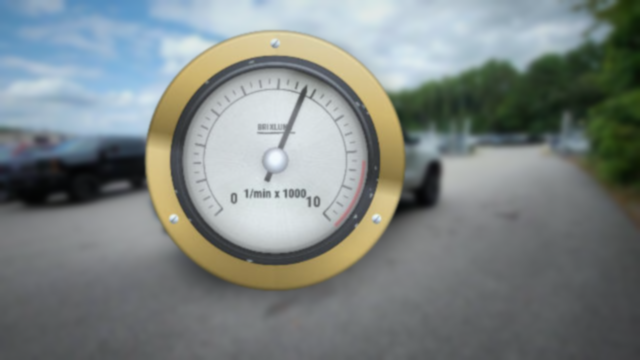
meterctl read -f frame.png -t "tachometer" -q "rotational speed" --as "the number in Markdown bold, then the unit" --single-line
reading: **5750** rpm
